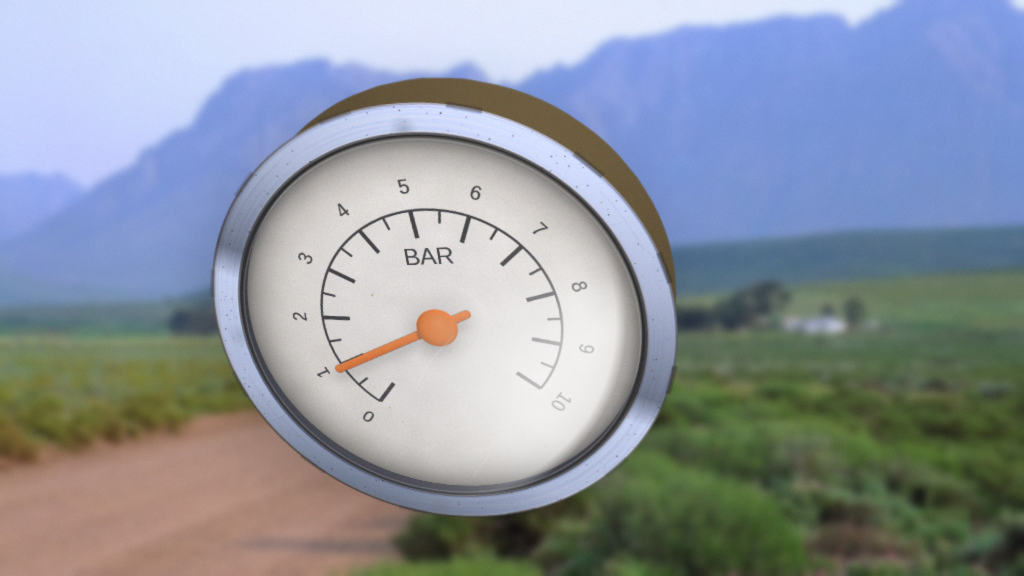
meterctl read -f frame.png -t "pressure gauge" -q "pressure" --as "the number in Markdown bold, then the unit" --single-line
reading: **1** bar
